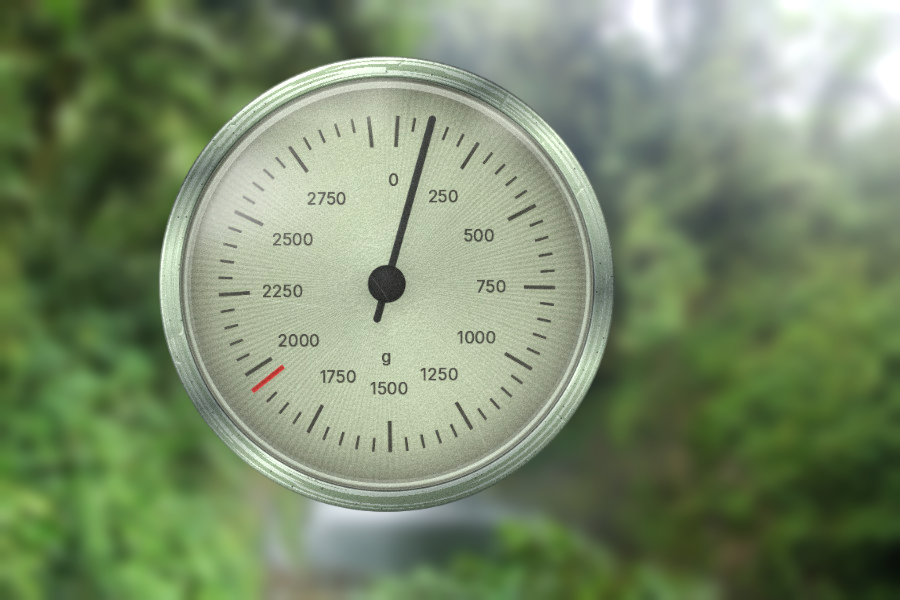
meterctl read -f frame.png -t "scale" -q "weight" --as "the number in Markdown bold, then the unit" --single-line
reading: **100** g
